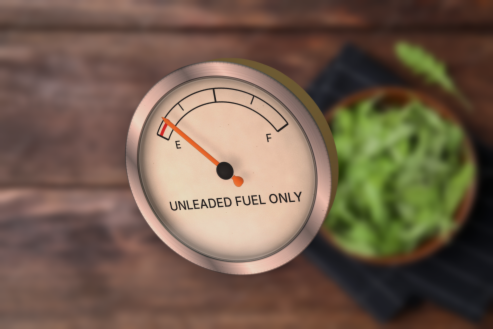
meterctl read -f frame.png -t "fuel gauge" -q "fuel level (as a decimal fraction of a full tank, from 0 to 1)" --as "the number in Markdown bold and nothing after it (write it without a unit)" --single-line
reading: **0.125**
